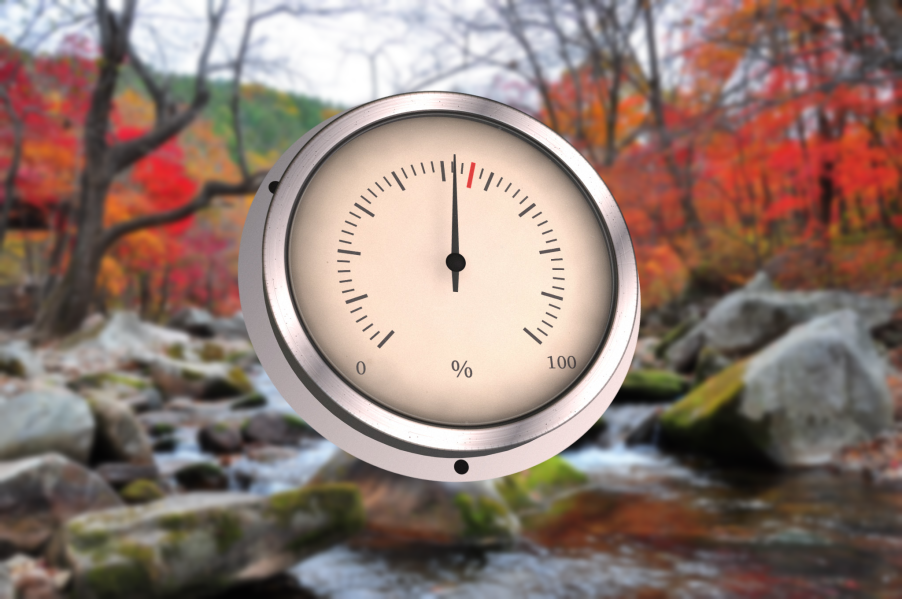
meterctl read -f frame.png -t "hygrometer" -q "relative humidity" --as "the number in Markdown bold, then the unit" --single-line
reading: **52** %
